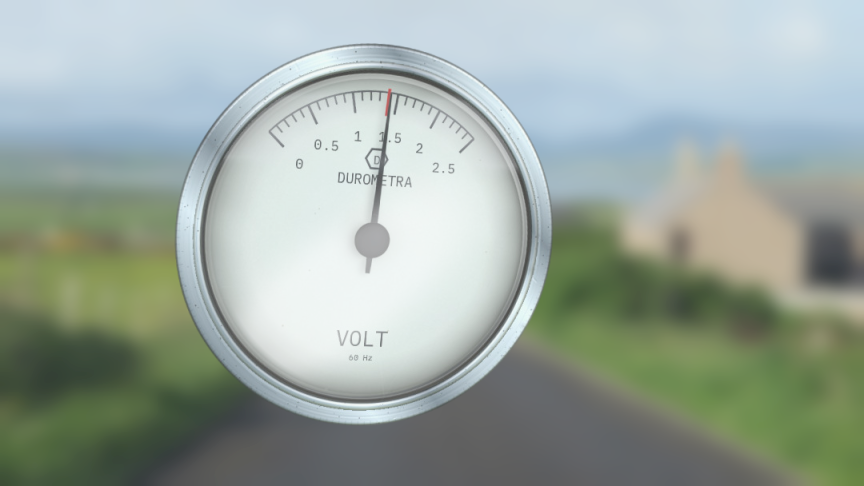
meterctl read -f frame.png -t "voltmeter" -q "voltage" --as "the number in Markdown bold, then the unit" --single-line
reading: **1.4** V
